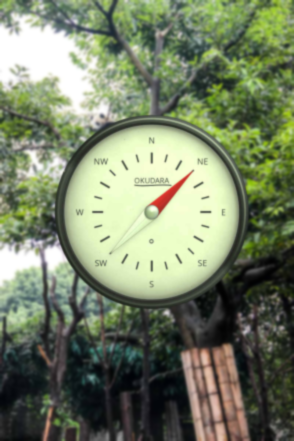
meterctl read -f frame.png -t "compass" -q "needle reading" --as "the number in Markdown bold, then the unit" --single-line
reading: **45** °
